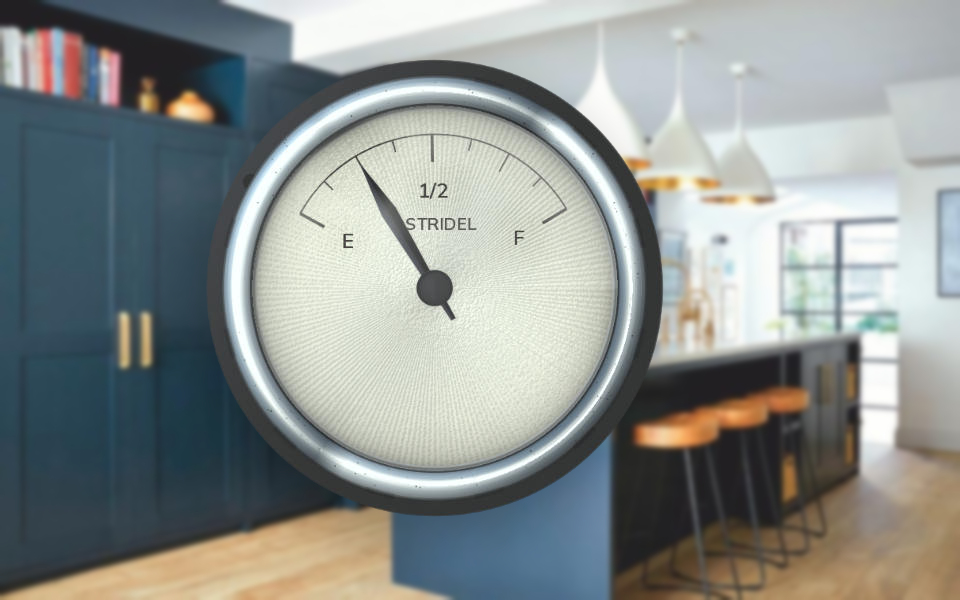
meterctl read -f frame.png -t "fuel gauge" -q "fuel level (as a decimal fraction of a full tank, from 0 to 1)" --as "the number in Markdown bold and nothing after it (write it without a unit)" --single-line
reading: **0.25**
